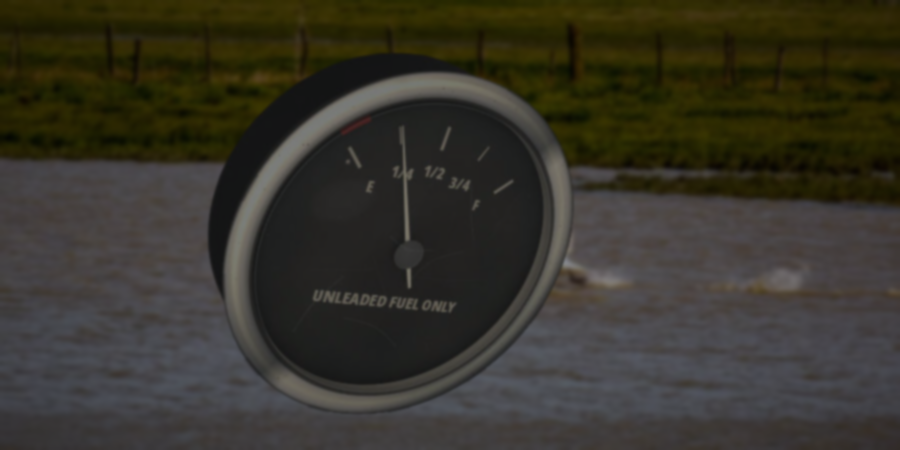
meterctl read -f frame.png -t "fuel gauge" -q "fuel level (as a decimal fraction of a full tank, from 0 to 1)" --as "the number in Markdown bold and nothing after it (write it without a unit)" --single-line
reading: **0.25**
